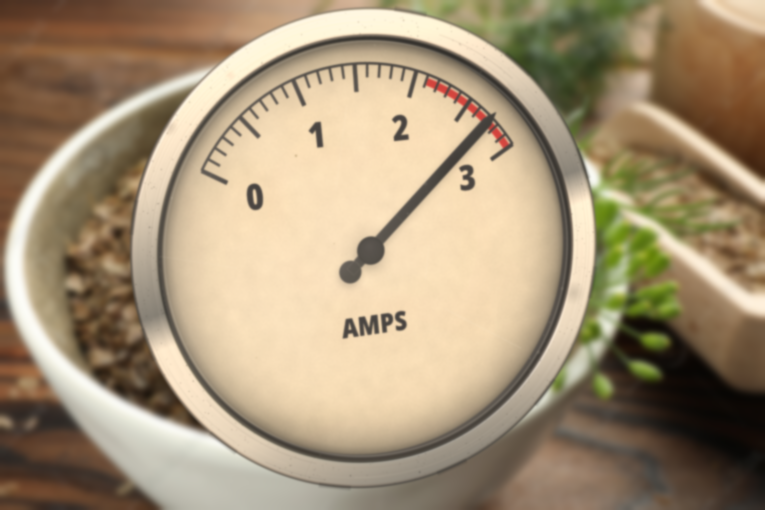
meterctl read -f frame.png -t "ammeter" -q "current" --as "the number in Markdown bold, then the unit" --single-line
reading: **2.7** A
